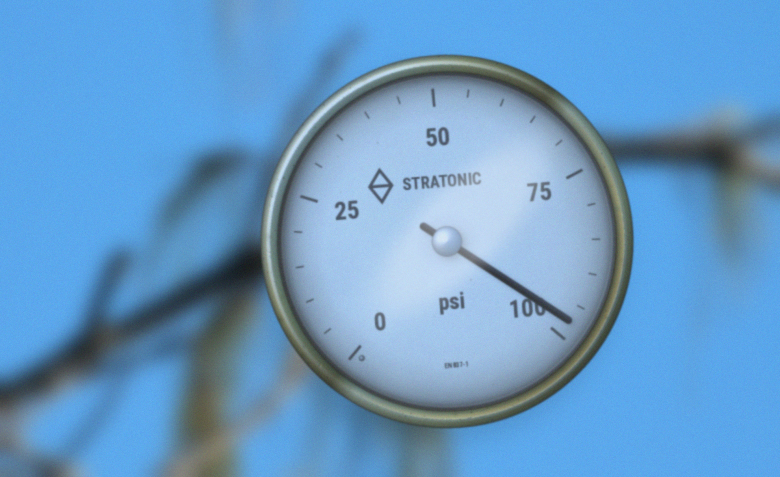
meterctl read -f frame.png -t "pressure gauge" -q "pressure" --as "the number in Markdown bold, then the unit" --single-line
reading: **97.5** psi
